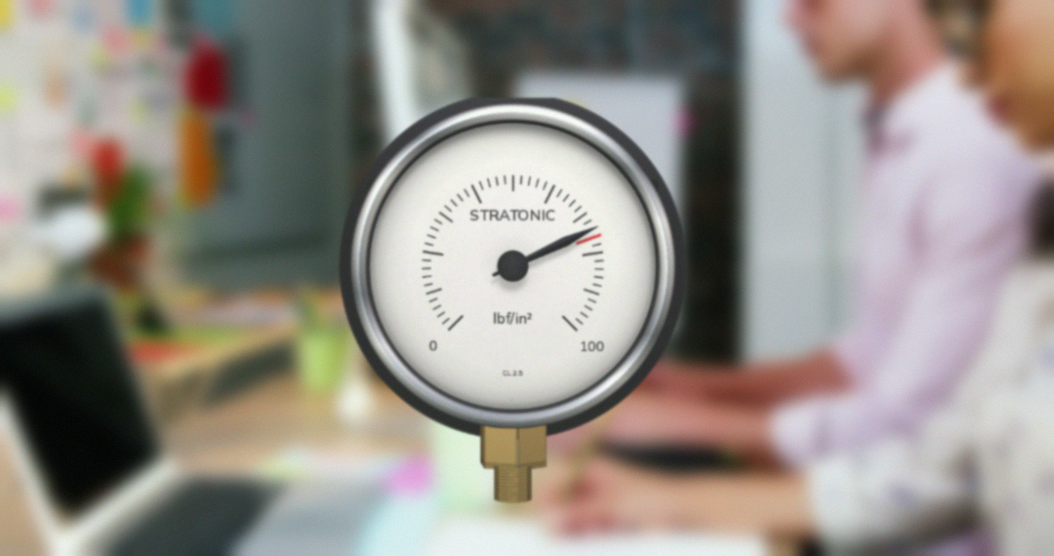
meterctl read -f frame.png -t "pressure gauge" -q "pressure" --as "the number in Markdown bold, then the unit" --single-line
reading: **74** psi
